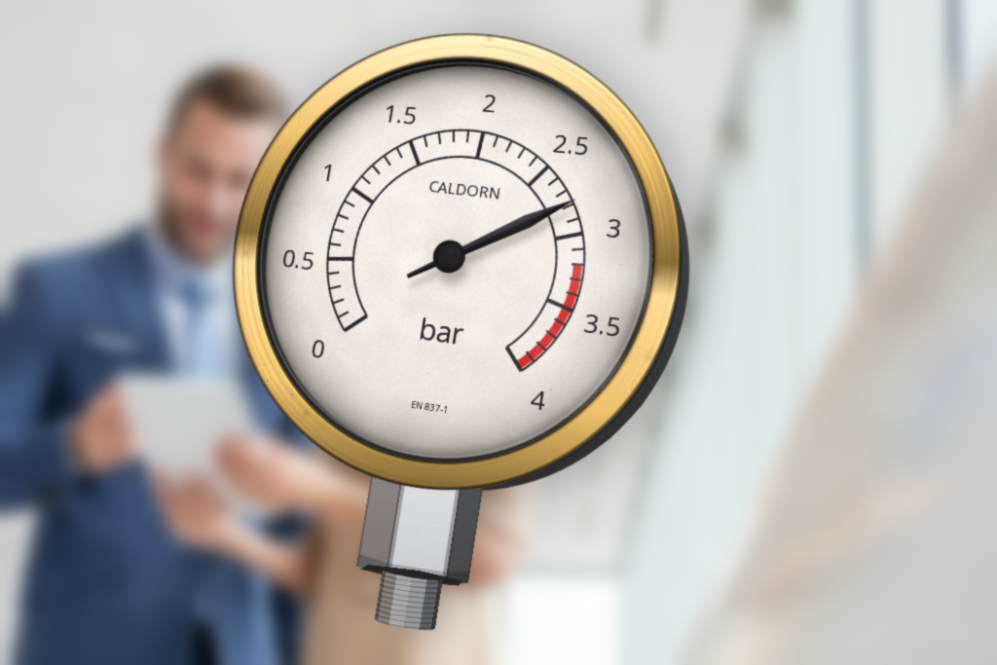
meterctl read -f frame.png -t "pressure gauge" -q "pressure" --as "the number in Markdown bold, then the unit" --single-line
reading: **2.8** bar
